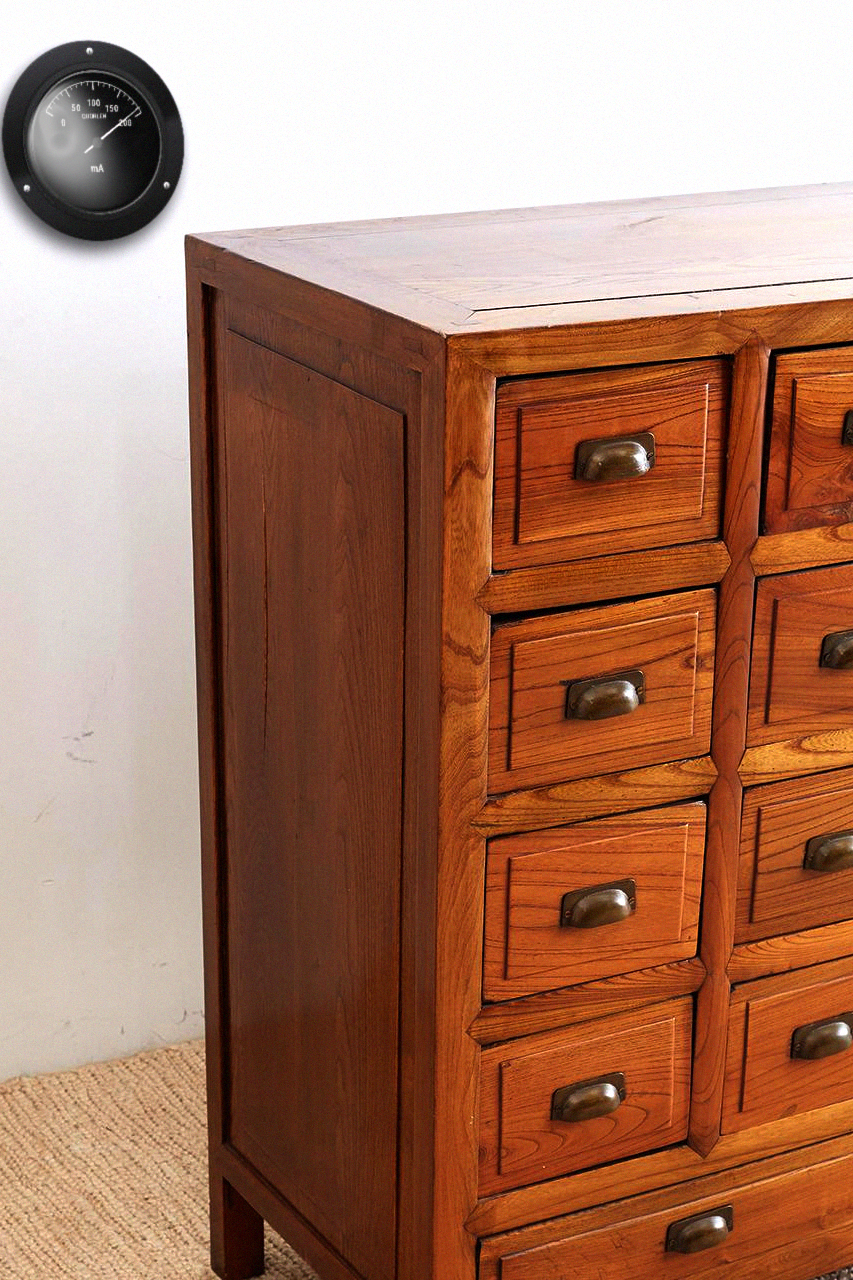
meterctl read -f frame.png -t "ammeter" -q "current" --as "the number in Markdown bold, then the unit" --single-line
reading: **190** mA
